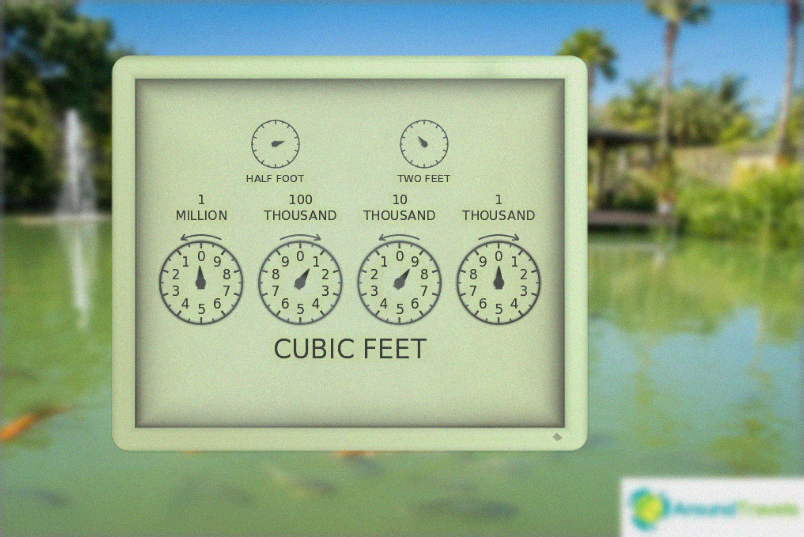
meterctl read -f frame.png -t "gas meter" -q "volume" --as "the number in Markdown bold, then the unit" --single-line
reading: **9000** ft³
